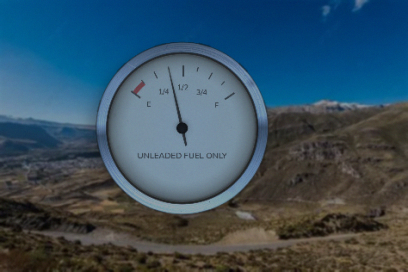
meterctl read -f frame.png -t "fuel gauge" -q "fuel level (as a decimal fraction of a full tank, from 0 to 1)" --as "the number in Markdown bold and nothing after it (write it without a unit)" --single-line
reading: **0.375**
